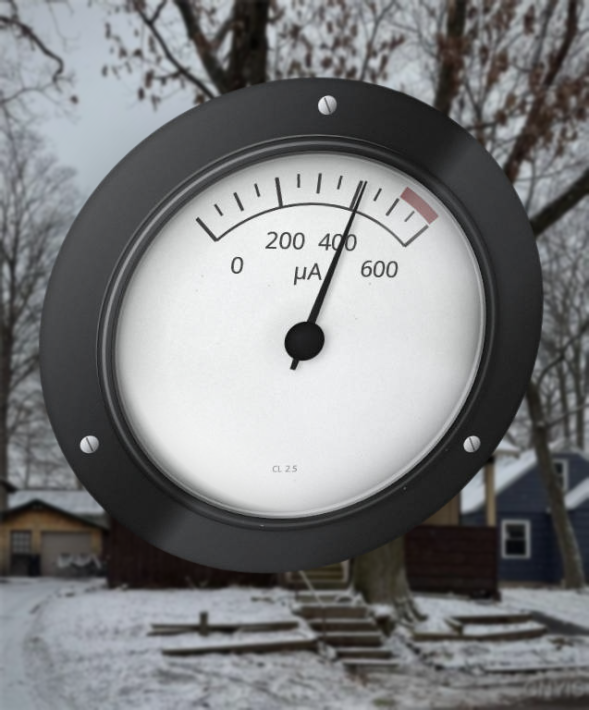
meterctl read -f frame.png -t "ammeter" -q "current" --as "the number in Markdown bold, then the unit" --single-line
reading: **400** µA
